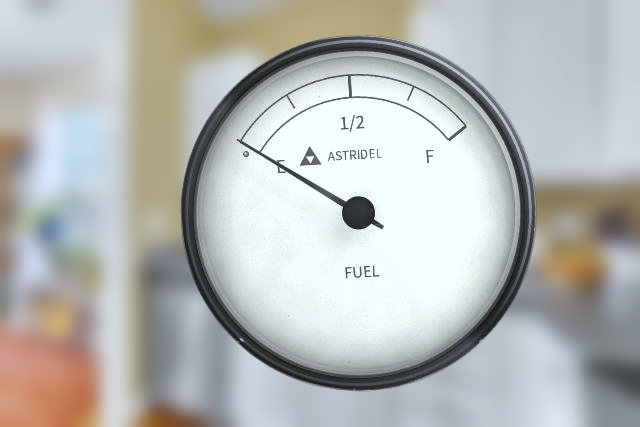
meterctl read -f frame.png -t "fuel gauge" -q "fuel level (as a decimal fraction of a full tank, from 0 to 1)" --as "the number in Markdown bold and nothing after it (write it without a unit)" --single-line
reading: **0**
